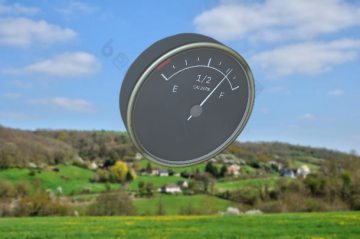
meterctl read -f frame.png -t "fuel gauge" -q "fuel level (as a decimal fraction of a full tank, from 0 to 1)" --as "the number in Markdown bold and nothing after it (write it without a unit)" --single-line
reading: **0.75**
